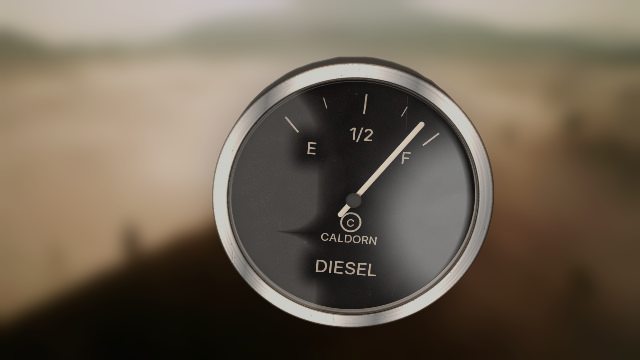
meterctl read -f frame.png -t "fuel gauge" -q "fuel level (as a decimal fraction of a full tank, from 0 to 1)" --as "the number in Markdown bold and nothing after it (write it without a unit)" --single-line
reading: **0.875**
